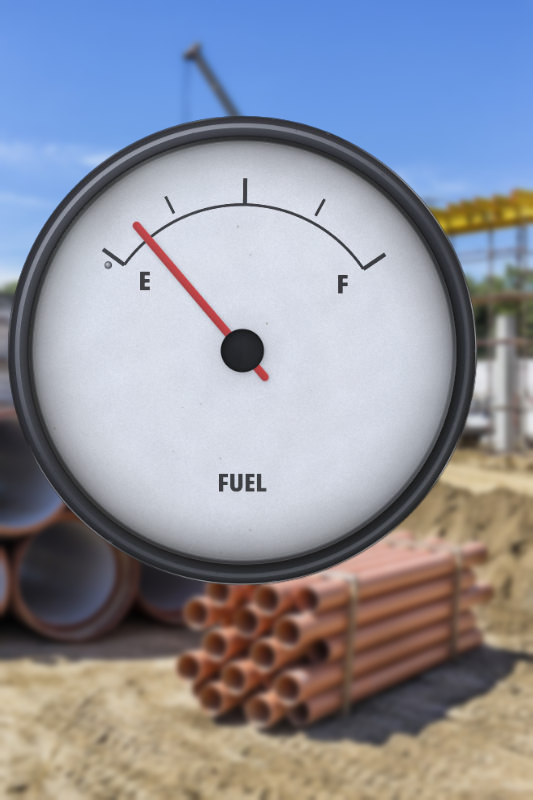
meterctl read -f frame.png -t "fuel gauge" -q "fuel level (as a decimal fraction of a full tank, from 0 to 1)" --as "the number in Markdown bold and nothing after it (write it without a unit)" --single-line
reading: **0.125**
